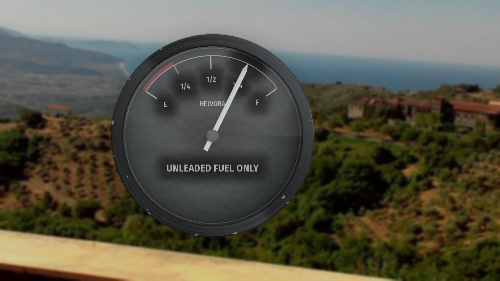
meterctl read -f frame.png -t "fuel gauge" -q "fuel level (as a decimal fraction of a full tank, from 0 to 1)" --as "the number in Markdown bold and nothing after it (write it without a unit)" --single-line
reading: **0.75**
